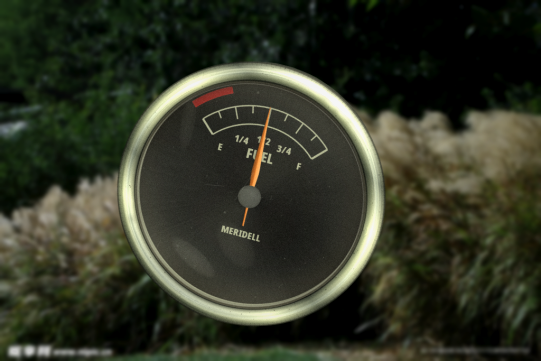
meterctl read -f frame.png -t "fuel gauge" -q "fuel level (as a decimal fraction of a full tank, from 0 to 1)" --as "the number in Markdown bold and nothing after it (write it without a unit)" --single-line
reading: **0.5**
